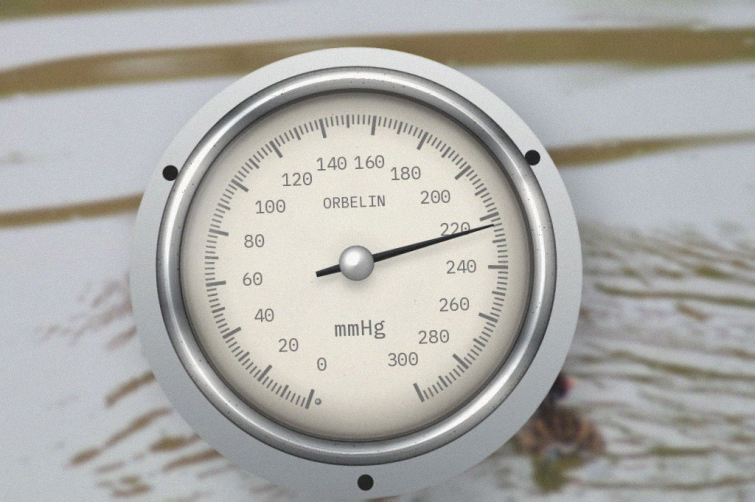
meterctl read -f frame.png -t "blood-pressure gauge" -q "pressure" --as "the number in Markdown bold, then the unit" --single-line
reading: **224** mmHg
